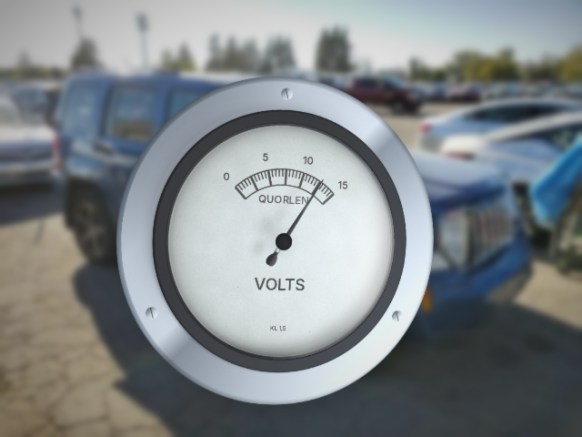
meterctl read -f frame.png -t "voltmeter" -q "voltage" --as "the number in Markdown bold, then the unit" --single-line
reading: **12.5** V
